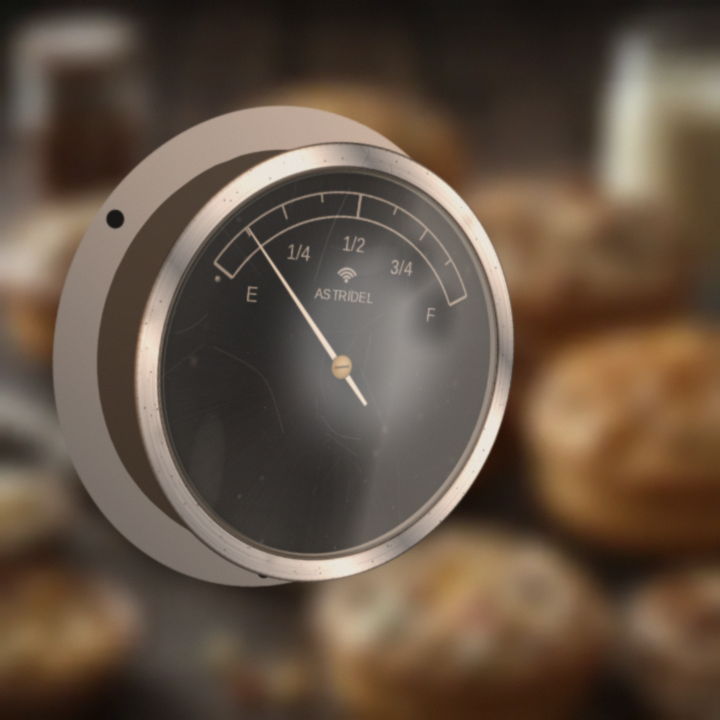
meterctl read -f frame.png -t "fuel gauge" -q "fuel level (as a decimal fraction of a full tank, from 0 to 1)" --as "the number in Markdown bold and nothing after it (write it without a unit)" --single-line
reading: **0.125**
